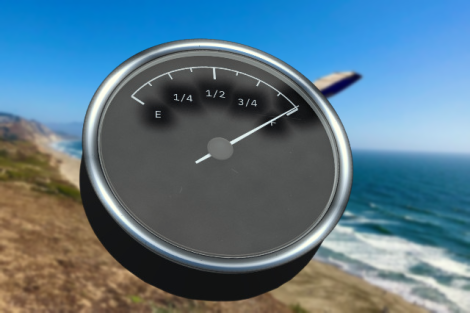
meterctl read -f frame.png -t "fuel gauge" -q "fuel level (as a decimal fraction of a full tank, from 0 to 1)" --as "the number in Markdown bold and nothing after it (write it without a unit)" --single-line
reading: **1**
